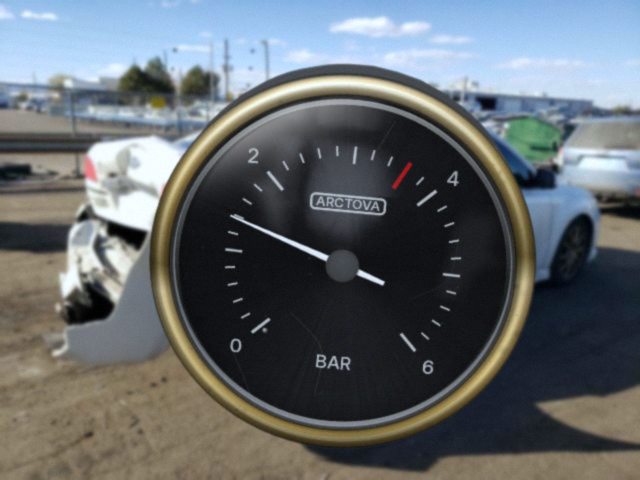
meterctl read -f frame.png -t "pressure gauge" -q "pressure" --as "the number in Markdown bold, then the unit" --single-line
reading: **1.4** bar
